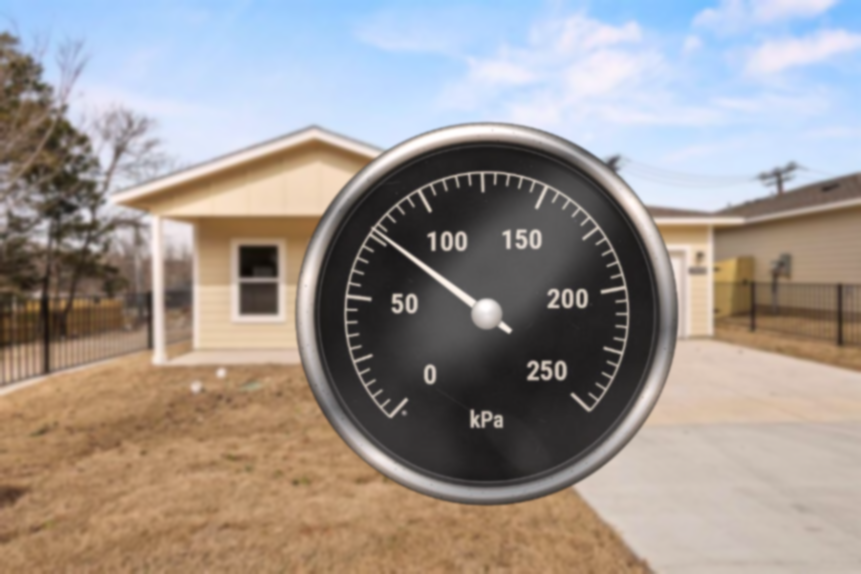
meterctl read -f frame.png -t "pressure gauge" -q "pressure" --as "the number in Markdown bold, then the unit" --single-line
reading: **77.5** kPa
